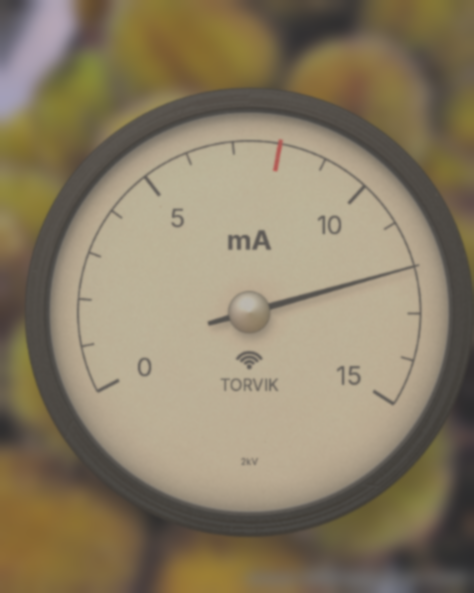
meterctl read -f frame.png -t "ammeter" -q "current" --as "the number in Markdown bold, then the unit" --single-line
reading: **12** mA
